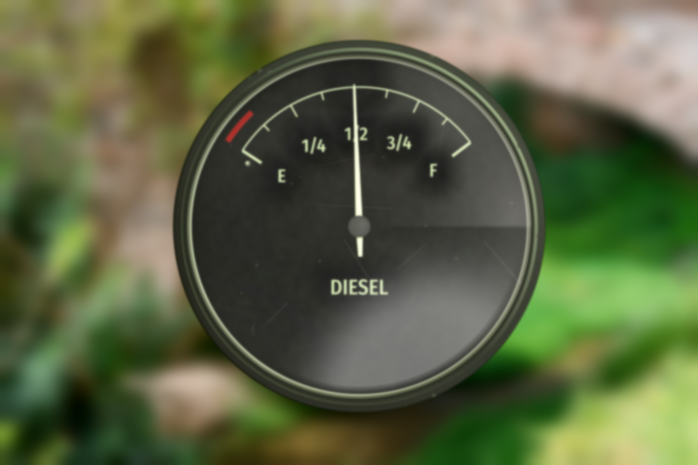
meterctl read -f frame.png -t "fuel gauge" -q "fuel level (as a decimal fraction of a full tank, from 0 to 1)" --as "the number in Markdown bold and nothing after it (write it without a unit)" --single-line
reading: **0.5**
